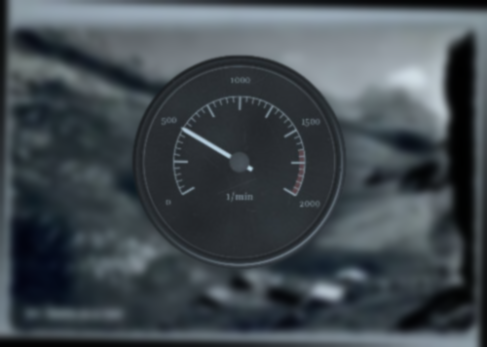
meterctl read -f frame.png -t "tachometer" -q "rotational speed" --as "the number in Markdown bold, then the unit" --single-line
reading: **500** rpm
